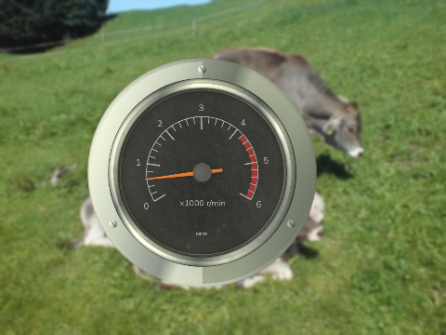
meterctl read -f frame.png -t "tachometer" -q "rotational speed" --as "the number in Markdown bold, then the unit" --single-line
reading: **600** rpm
